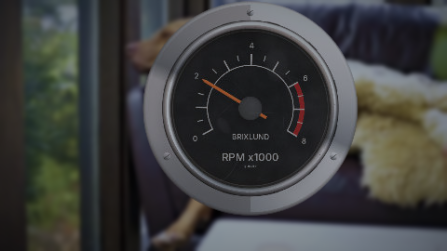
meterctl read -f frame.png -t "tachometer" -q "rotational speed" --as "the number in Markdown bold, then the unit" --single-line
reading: **2000** rpm
